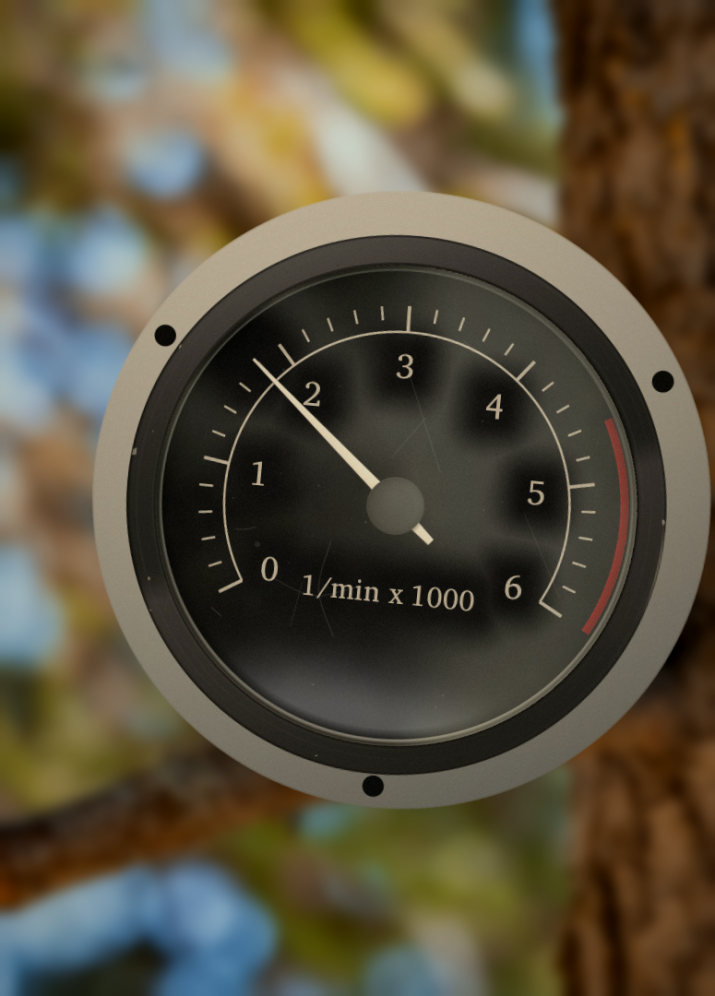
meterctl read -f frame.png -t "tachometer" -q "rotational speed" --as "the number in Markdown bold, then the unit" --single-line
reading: **1800** rpm
